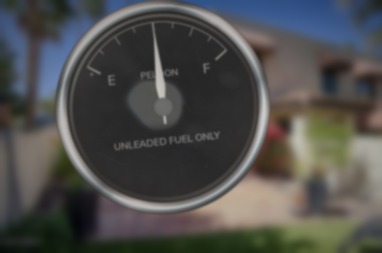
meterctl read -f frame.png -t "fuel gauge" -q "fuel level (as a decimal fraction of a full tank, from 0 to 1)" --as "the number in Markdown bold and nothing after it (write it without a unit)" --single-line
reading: **0.5**
